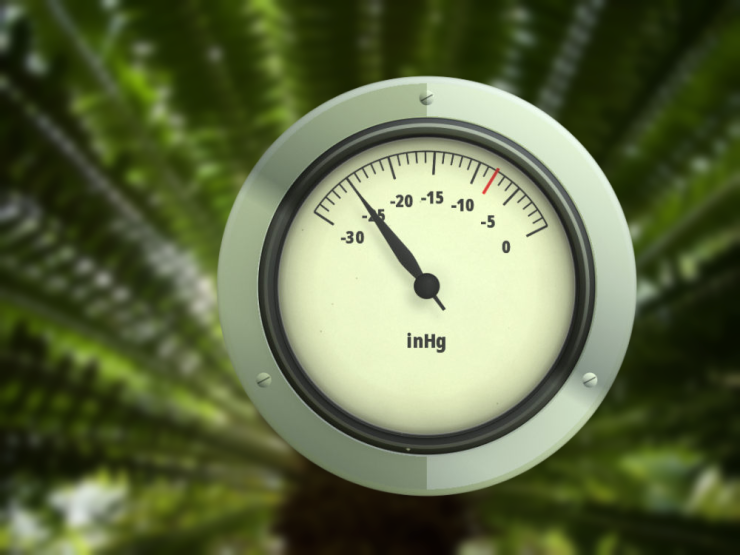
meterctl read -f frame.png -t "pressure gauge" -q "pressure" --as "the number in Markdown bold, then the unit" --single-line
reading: **-25** inHg
